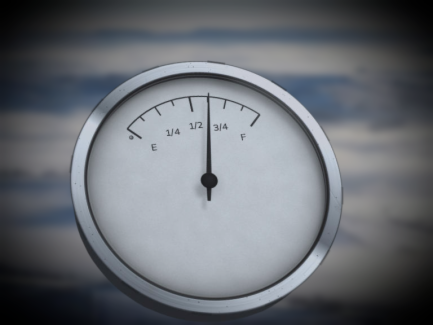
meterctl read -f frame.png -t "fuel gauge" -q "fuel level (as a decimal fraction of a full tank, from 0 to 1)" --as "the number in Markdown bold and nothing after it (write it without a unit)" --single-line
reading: **0.625**
